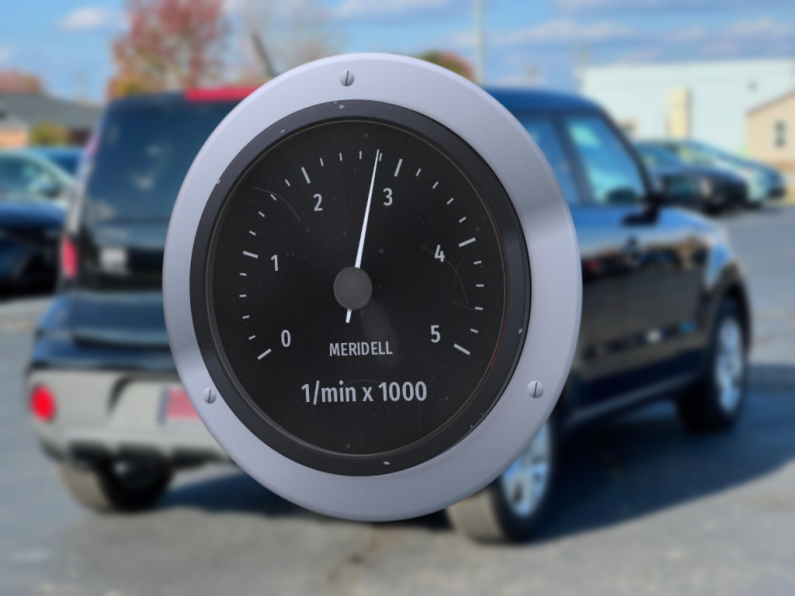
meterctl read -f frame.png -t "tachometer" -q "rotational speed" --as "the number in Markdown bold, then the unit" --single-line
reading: **2800** rpm
